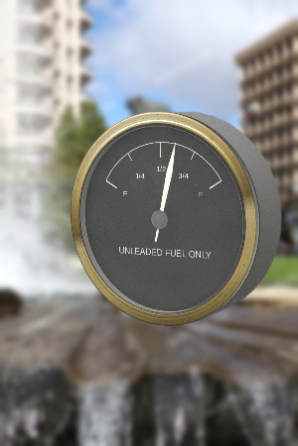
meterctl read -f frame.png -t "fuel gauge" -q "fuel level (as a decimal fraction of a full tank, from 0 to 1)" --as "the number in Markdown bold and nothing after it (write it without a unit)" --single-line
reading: **0.625**
